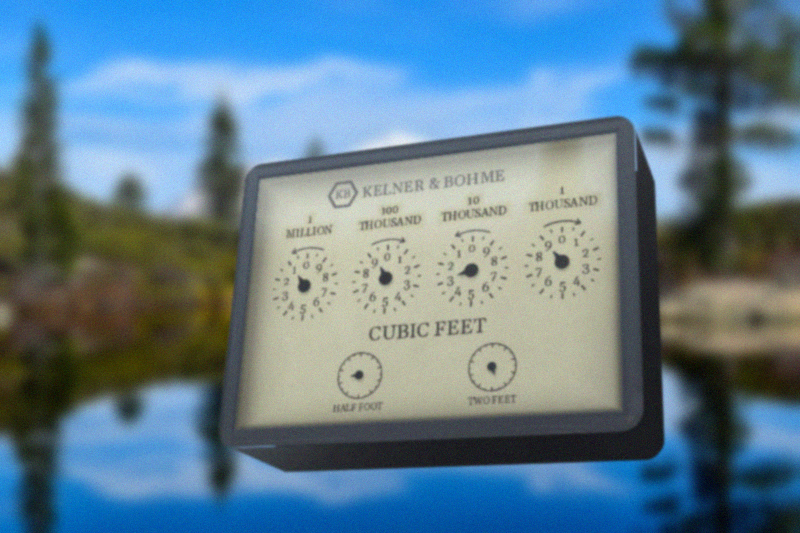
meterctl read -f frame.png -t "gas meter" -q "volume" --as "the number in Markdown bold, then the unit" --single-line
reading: **92900** ft³
